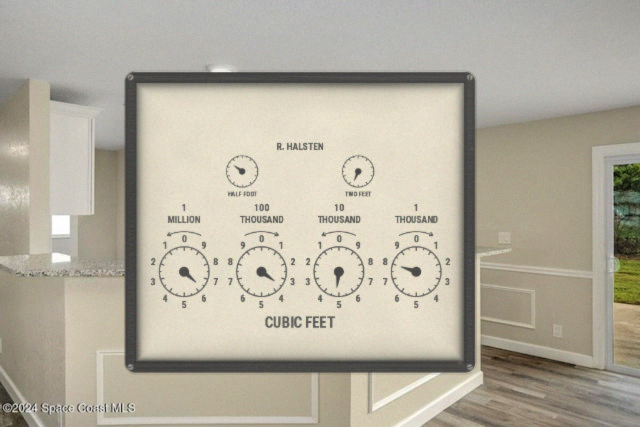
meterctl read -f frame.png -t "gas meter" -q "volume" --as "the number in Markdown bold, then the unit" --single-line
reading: **634800** ft³
